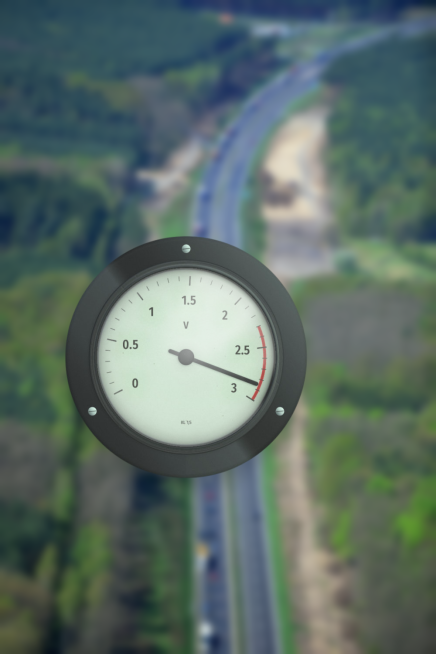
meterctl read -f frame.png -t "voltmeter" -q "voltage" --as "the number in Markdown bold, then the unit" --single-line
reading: **2.85** V
